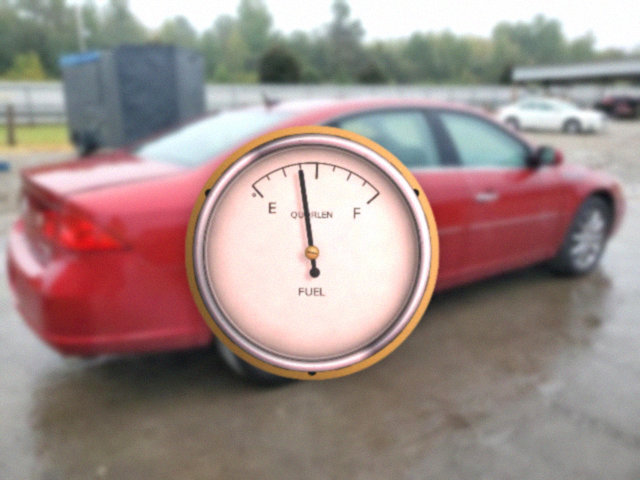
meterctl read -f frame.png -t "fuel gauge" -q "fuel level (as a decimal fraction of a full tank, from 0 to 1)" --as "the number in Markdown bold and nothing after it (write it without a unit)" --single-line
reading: **0.375**
